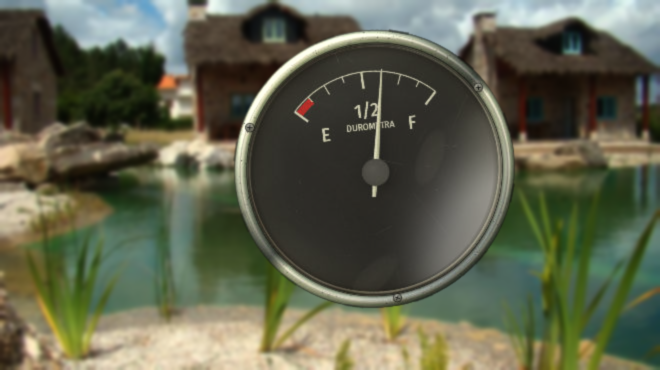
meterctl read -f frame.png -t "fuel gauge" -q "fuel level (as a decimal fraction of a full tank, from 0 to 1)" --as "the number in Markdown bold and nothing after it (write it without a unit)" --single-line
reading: **0.625**
